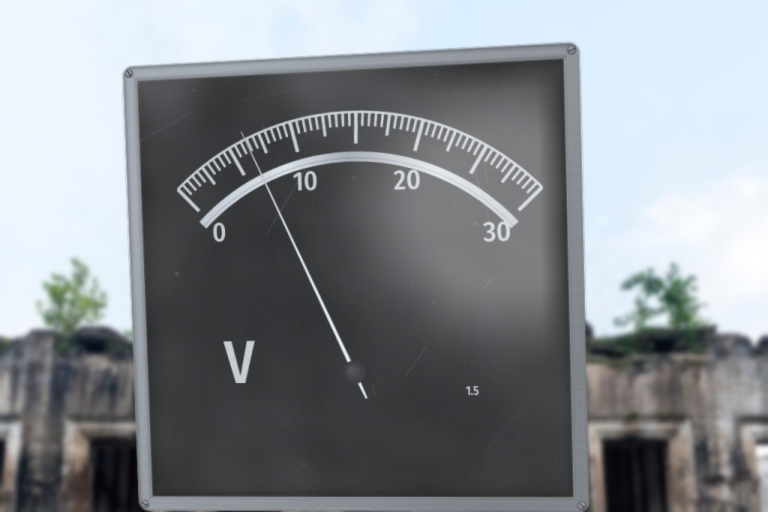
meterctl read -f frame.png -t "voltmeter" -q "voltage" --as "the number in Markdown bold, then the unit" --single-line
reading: **6.5** V
